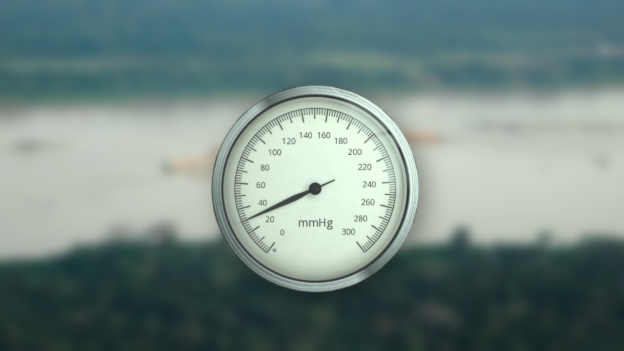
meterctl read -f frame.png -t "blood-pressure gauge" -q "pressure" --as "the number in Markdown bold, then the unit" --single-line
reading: **30** mmHg
